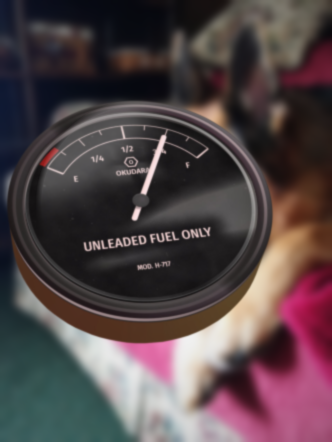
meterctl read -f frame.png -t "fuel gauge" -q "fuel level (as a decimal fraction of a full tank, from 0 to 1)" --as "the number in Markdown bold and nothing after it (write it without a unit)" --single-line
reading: **0.75**
